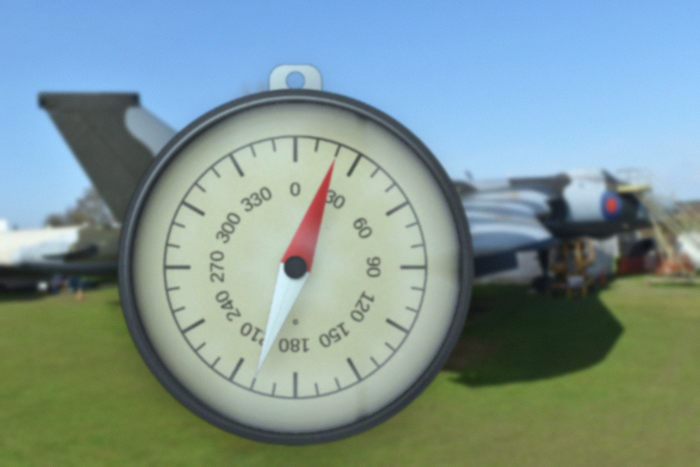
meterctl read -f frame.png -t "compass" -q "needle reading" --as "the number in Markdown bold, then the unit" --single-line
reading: **20** °
